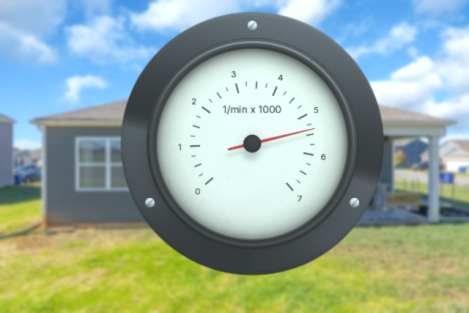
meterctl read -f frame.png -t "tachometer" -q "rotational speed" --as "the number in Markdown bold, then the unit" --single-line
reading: **5375** rpm
